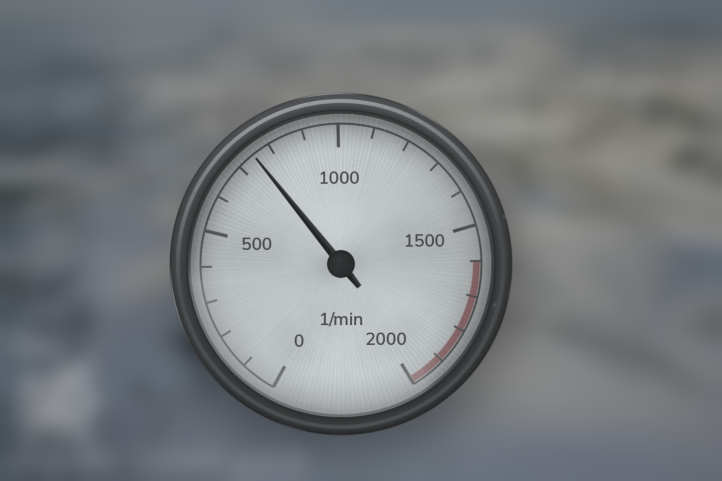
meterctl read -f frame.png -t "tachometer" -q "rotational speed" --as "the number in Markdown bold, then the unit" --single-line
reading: **750** rpm
